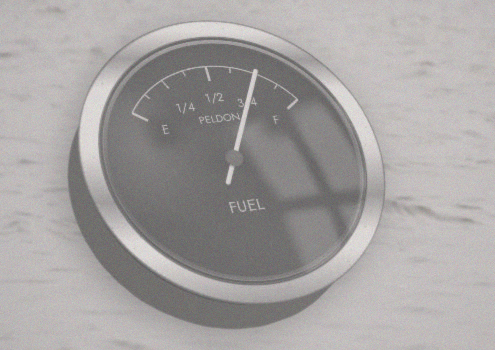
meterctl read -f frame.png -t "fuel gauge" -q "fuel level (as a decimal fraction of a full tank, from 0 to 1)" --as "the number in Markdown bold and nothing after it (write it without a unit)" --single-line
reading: **0.75**
